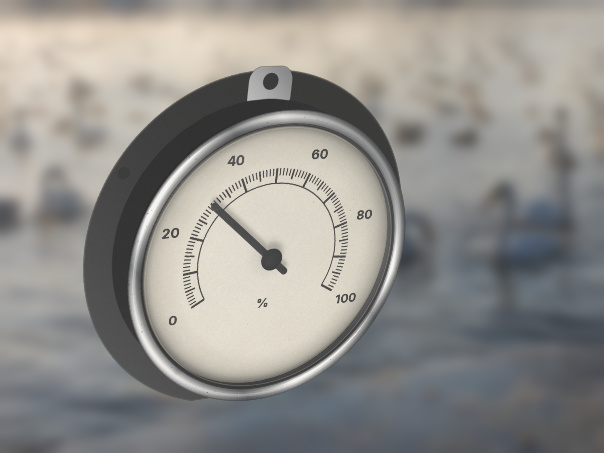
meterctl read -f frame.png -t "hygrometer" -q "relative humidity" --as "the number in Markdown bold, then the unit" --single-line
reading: **30** %
